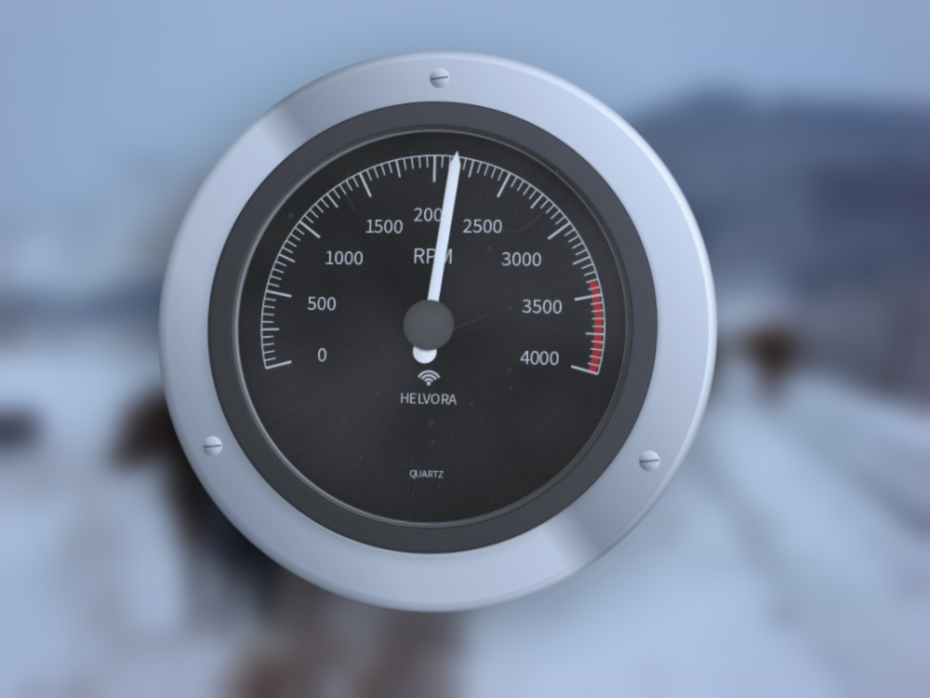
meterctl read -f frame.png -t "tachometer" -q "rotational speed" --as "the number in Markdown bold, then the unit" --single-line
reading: **2150** rpm
